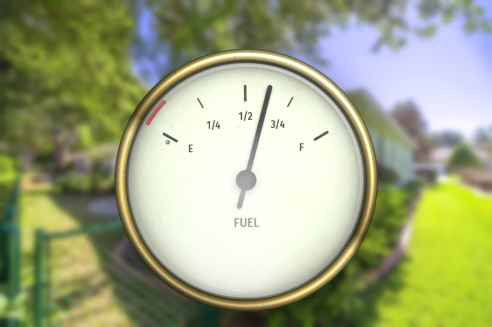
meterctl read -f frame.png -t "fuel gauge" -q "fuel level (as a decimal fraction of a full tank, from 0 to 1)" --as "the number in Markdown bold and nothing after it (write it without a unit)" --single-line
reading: **0.625**
